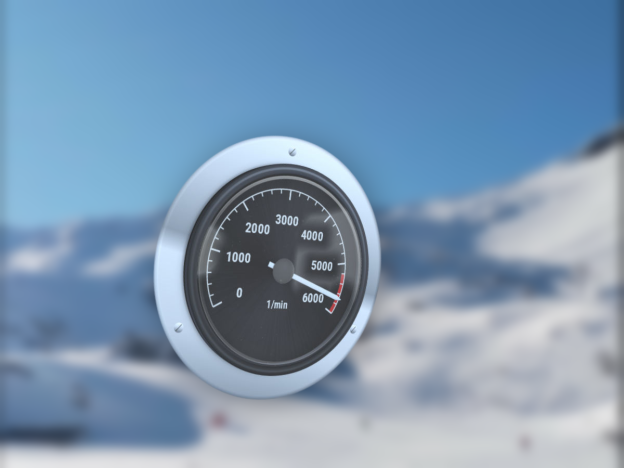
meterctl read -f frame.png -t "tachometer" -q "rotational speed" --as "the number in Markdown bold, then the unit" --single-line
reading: **5700** rpm
